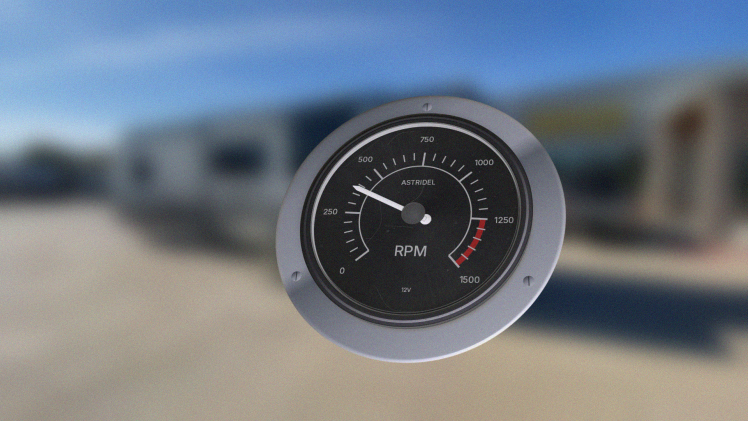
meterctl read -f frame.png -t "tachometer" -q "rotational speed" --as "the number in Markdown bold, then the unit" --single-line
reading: **375** rpm
